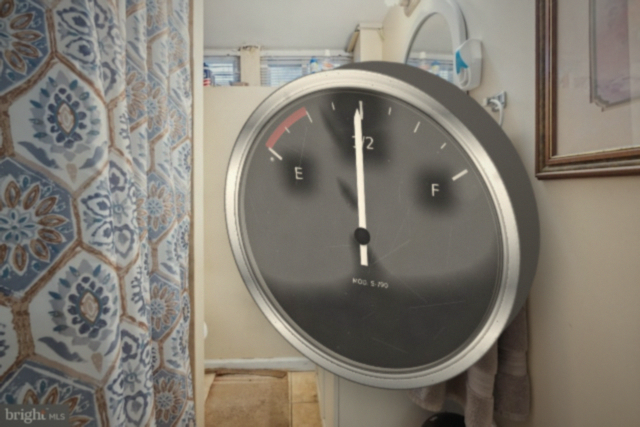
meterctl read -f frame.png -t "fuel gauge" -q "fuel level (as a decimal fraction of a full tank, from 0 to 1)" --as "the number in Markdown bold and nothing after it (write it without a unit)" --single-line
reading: **0.5**
